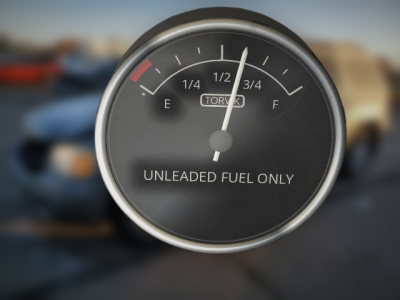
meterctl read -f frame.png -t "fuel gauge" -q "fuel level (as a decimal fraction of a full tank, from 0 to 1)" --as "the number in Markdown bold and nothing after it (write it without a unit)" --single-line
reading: **0.625**
